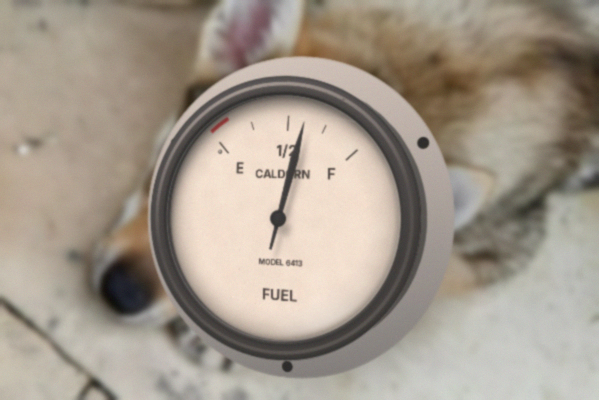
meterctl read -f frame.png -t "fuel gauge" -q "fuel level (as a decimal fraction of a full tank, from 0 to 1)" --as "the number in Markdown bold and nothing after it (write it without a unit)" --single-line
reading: **0.625**
